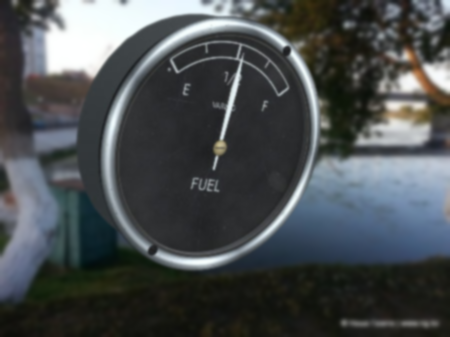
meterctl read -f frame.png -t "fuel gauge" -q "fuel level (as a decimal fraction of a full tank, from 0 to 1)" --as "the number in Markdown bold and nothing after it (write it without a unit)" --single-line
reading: **0.5**
